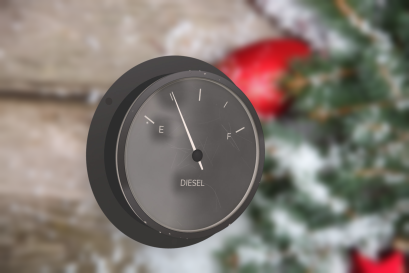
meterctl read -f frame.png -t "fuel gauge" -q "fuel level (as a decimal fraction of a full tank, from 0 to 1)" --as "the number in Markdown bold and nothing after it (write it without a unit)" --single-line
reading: **0.25**
